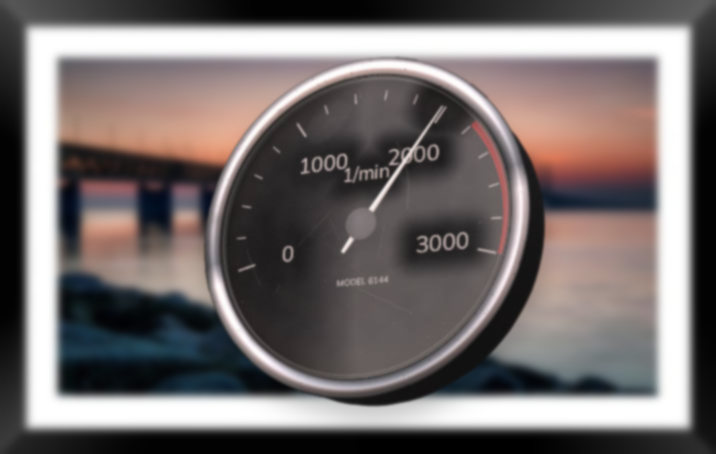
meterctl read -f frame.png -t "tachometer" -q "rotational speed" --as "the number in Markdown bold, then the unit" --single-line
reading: **2000** rpm
